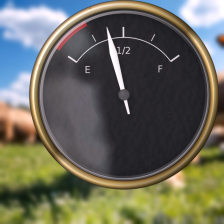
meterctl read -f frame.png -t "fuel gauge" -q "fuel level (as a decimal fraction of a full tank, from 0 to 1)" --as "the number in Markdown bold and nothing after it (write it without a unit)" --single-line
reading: **0.375**
